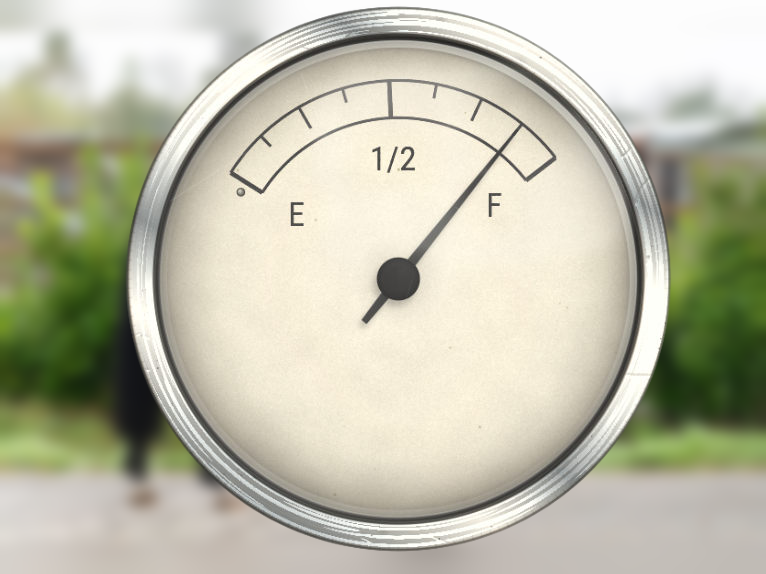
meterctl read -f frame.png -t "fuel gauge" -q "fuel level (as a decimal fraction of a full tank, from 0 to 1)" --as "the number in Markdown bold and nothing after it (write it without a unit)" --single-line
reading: **0.875**
